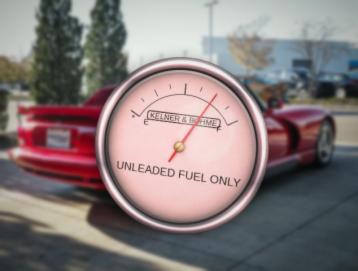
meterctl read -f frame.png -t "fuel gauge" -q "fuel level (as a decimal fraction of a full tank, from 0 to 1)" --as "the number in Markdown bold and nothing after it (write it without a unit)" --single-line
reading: **0.75**
